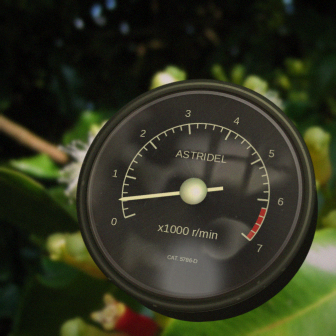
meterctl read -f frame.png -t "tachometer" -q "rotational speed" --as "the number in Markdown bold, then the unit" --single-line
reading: **400** rpm
